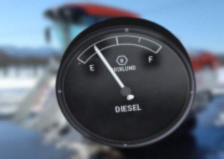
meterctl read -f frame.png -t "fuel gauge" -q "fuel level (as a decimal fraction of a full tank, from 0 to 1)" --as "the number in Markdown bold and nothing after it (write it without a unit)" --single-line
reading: **0.25**
